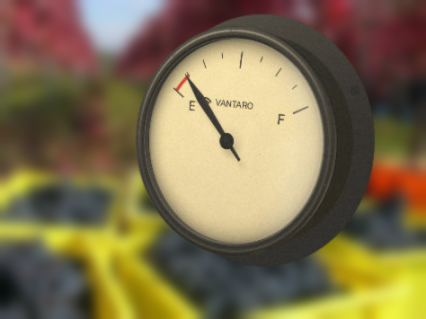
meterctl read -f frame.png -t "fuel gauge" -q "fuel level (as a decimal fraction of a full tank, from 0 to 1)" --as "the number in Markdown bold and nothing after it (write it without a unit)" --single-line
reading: **0.125**
